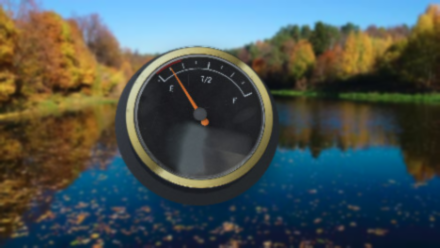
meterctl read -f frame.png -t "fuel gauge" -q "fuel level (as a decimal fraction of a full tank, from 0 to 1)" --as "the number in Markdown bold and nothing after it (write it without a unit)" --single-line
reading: **0.125**
